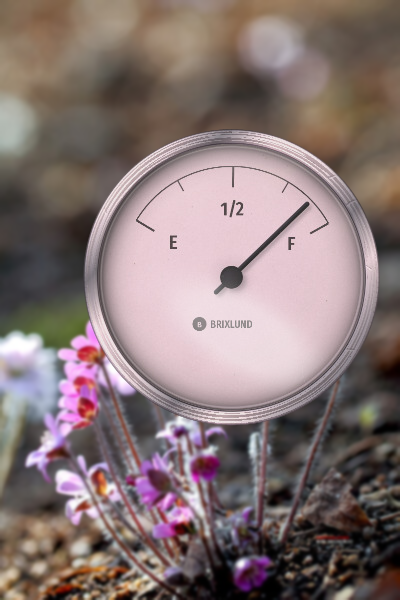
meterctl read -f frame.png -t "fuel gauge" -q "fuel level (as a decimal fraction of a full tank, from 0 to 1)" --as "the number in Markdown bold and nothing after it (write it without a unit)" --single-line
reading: **0.875**
